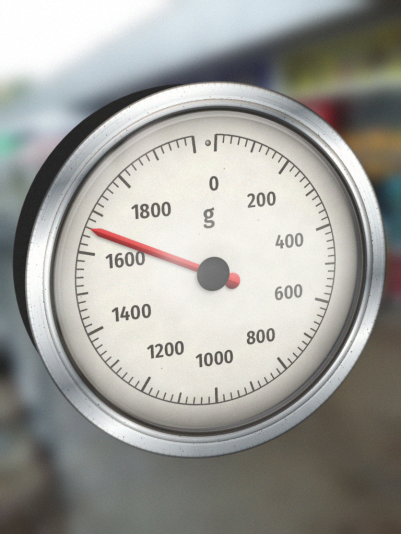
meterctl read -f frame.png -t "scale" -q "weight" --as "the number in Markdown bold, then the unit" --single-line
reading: **1660** g
